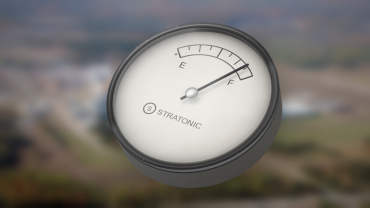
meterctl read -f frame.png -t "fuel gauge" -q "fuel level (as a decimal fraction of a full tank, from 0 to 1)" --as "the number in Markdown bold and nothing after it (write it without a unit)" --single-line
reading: **0.875**
